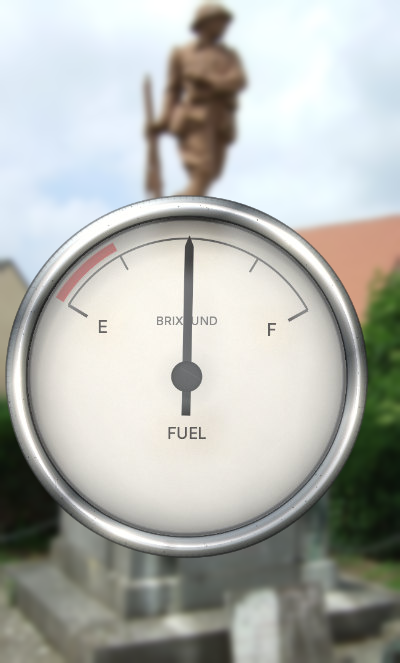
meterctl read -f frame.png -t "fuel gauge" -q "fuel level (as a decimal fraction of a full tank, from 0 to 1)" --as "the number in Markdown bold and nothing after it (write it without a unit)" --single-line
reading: **0.5**
